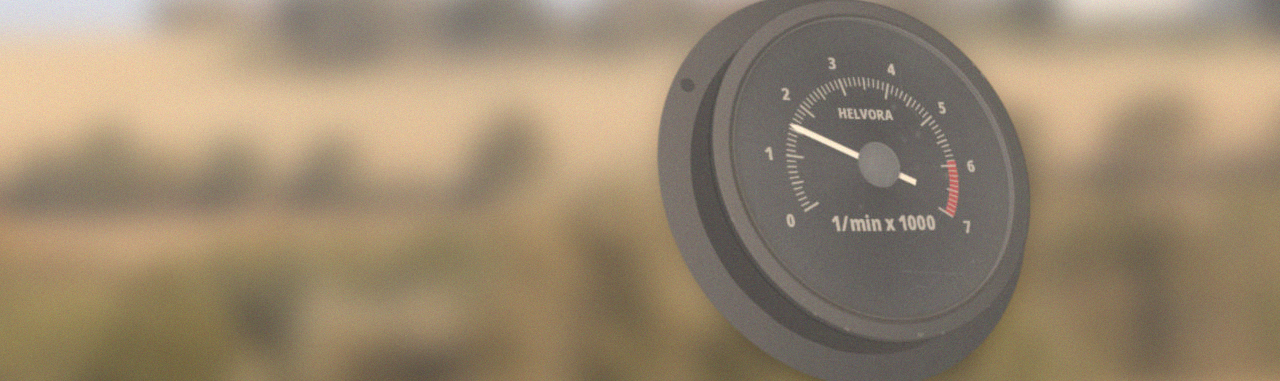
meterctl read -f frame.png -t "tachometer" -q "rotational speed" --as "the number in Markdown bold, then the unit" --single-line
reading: **1500** rpm
